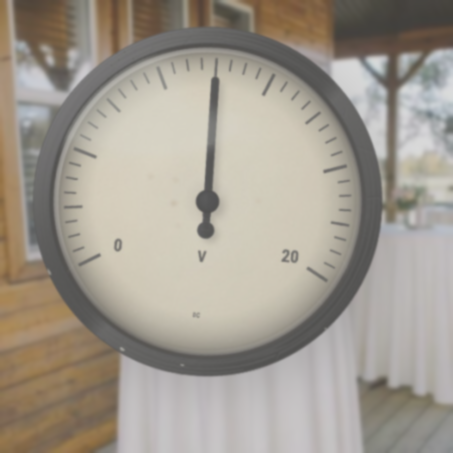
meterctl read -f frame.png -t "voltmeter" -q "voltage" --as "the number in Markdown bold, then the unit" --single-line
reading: **10** V
